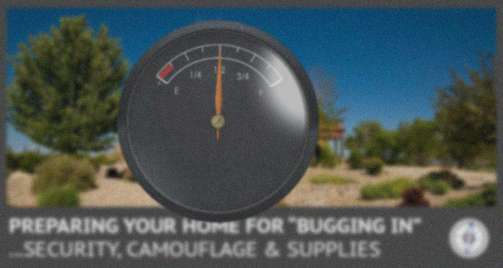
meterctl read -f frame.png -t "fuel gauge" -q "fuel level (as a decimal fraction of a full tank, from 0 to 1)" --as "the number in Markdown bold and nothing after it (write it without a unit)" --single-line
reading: **0.5**
